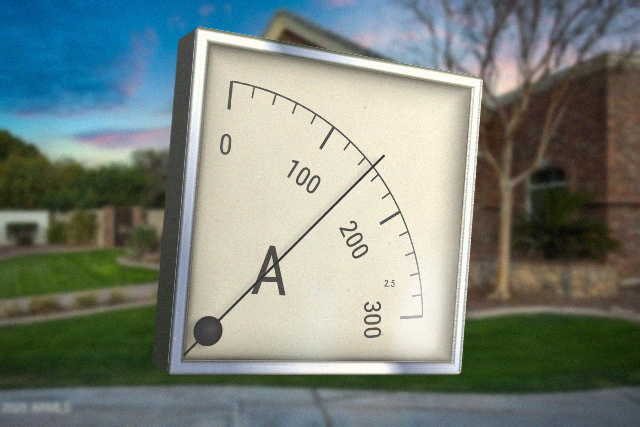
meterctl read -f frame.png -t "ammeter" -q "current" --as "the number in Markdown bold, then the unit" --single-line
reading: **150** A
